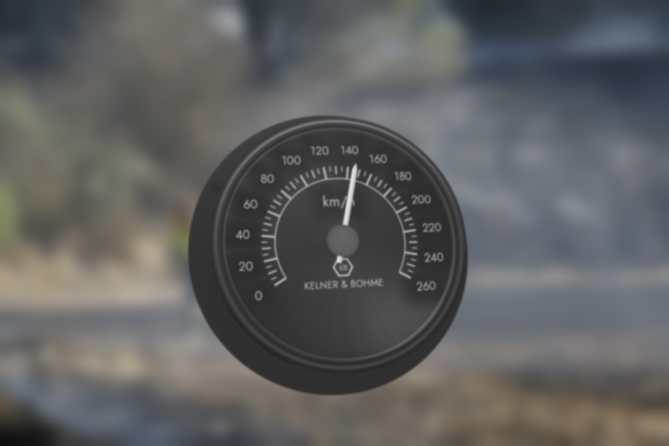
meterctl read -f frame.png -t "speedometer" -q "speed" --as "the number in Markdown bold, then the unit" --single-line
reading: **145** km/h
